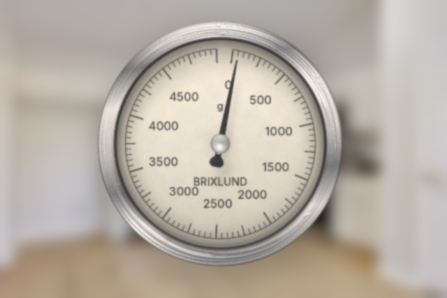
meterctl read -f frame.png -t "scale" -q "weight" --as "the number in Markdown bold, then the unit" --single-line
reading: **50** g
